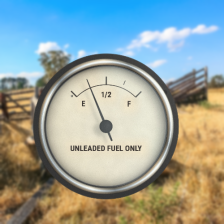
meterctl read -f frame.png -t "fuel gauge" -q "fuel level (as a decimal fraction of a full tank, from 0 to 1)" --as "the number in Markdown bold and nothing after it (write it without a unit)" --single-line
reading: **0.25**
